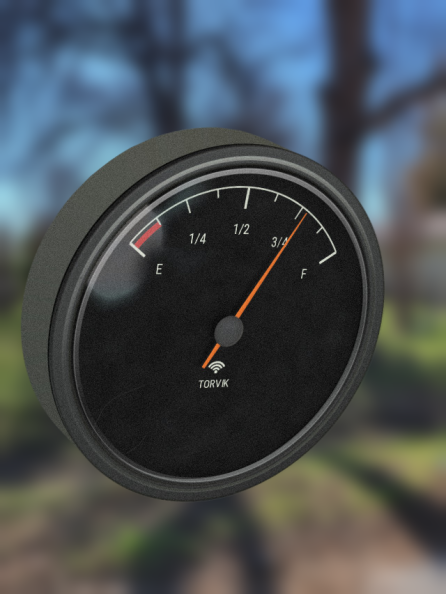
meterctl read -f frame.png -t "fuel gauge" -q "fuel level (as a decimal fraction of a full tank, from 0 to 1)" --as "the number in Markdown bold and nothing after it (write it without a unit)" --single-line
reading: **0.75**
